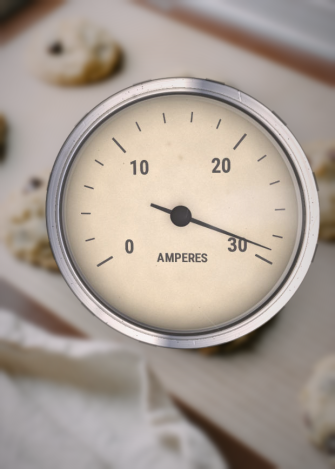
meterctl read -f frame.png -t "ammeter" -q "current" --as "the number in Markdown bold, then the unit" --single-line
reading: **29** A
